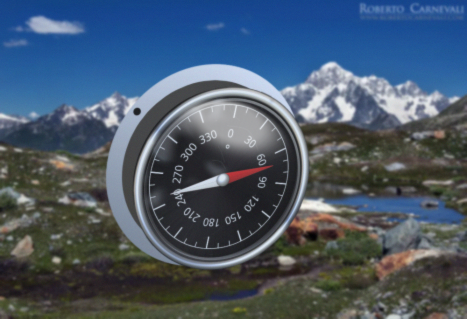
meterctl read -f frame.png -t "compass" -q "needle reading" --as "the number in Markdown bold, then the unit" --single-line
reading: **70** °
